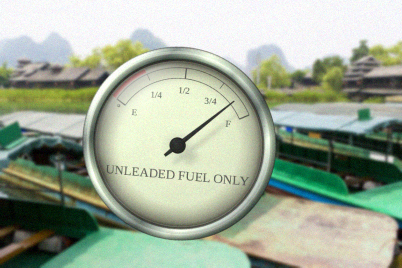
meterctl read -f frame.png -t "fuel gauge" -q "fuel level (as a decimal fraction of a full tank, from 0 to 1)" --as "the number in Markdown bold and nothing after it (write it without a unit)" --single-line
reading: **0.875**
